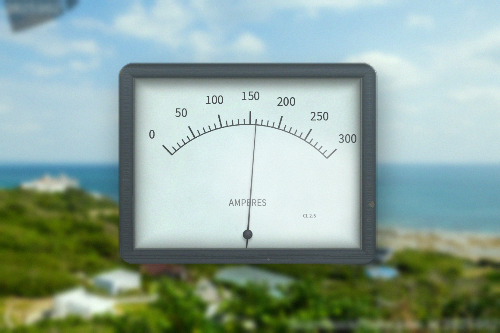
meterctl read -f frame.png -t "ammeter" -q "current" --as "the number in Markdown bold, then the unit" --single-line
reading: **160** A
